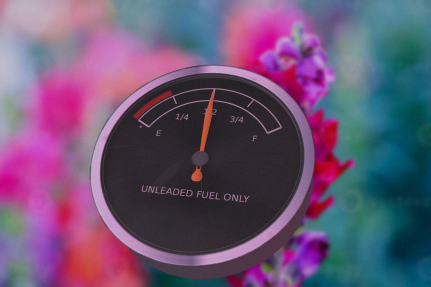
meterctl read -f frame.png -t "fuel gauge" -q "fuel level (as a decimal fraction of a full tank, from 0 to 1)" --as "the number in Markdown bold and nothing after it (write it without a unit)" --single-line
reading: **0.5**
